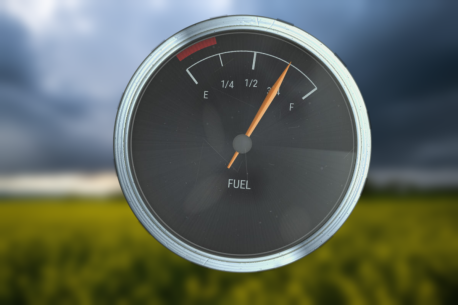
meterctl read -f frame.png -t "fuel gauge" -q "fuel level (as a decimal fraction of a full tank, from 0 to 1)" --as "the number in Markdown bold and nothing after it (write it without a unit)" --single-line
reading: **0.75**
